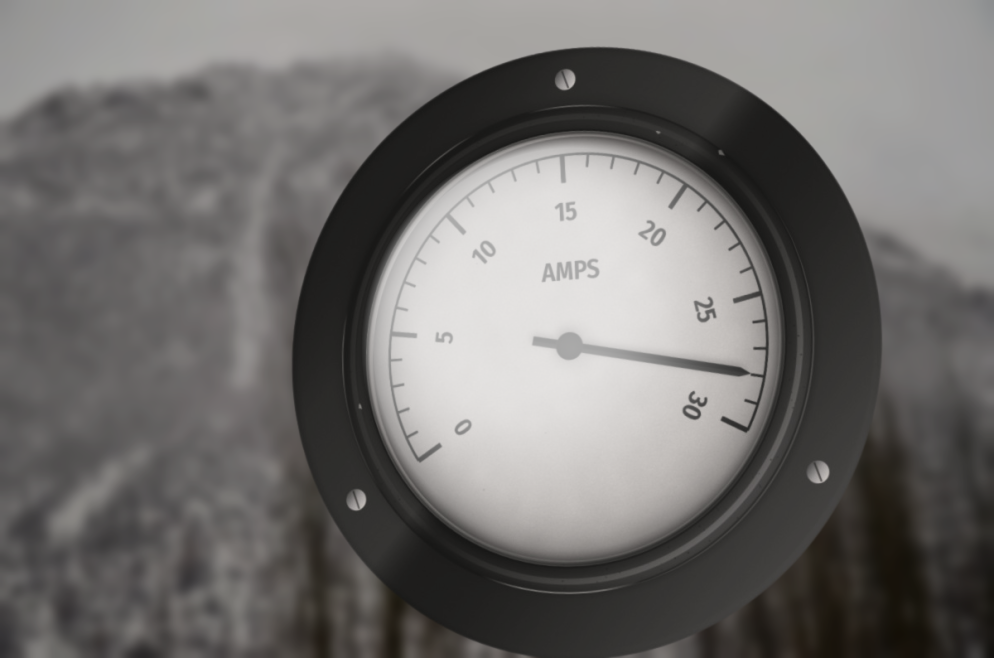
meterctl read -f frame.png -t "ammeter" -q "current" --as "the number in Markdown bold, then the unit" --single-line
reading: **28** A
